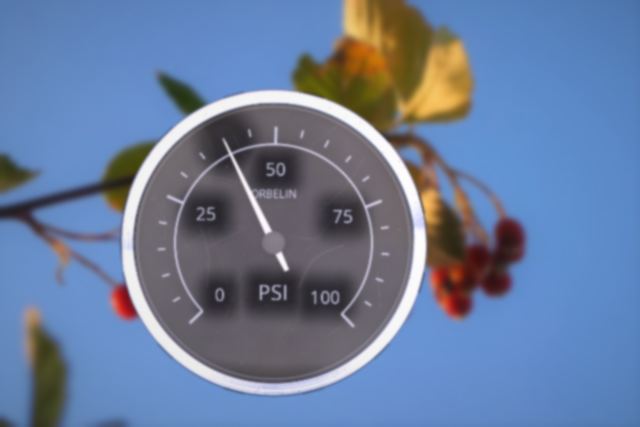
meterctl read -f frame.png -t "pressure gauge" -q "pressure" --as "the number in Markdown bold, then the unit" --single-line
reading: **40** psi
